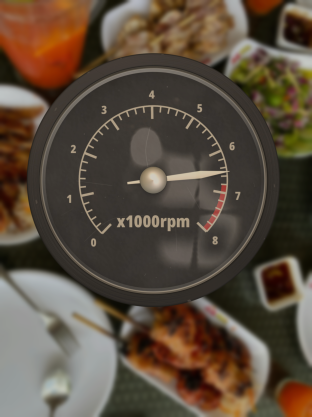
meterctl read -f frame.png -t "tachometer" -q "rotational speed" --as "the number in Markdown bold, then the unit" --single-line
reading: **6500** rpm
